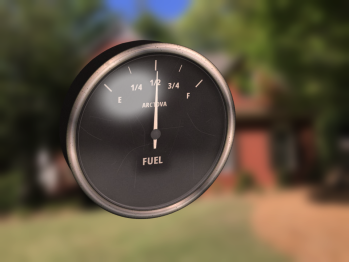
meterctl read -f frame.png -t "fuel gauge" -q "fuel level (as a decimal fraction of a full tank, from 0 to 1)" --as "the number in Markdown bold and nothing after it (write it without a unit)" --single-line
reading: **0.5**
